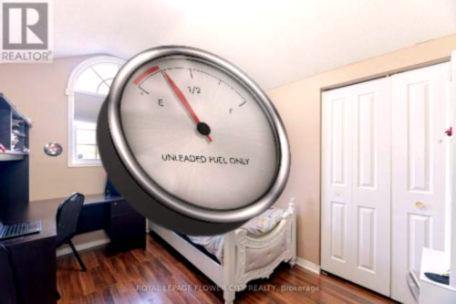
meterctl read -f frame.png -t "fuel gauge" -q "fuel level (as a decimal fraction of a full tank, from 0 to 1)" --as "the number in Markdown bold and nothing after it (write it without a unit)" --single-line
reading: **0.25**
